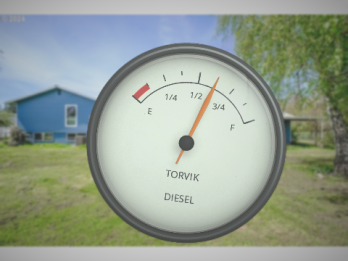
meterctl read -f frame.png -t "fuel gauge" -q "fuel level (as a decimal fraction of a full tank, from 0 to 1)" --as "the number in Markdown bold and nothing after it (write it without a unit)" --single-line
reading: **0.625**
